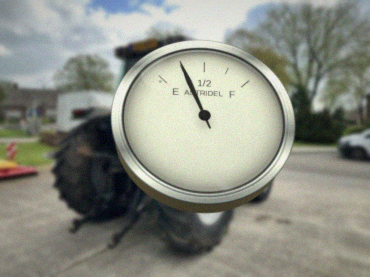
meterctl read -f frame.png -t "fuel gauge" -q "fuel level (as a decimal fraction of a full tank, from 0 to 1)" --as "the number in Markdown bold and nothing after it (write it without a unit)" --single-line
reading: **0.25**
